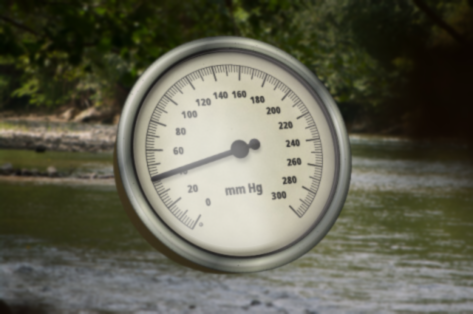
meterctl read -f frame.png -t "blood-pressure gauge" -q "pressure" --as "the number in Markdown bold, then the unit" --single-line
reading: **40** mmHg
